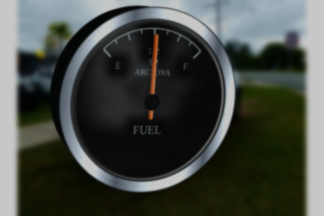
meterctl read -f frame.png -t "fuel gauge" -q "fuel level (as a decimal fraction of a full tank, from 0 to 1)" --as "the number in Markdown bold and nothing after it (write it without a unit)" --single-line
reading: **0.5**
